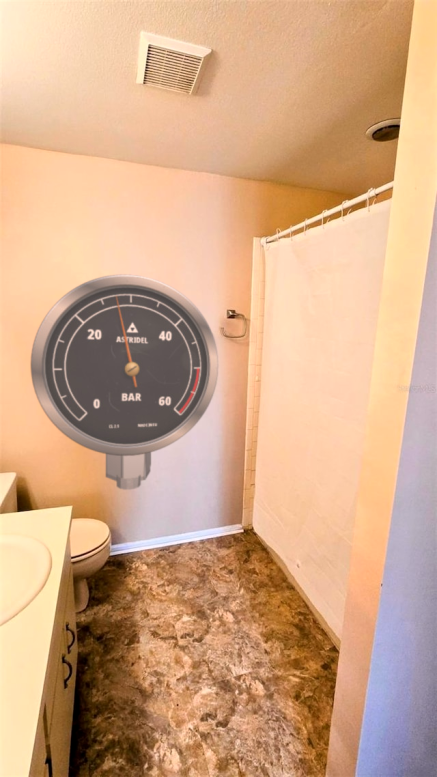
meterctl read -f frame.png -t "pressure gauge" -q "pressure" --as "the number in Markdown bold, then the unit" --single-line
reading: **27.5** bar
